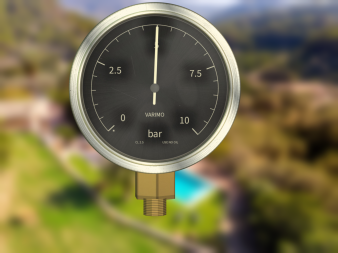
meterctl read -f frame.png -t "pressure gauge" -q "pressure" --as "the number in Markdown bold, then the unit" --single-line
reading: **5** bar
